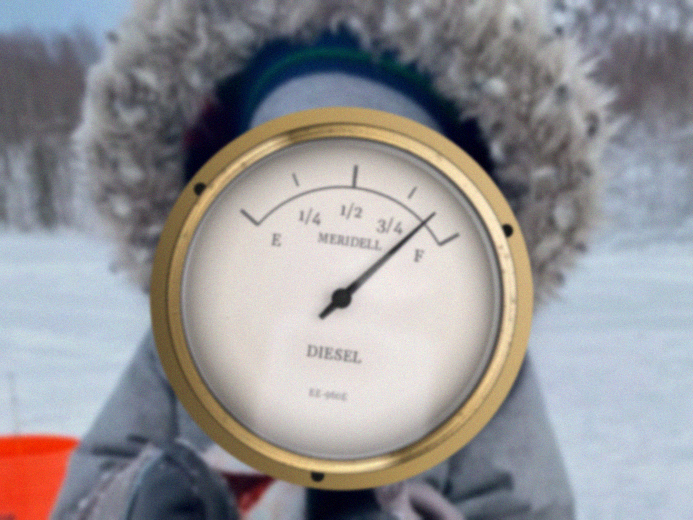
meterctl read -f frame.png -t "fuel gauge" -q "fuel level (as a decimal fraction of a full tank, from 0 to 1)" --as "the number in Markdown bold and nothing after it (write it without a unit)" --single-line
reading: **0.875**
